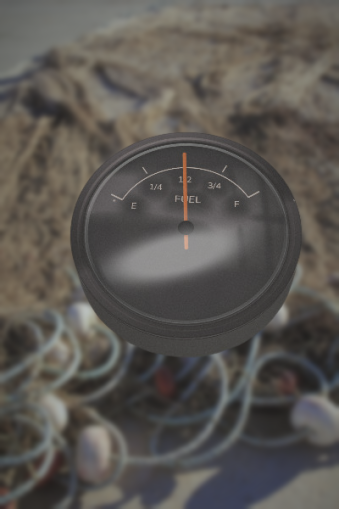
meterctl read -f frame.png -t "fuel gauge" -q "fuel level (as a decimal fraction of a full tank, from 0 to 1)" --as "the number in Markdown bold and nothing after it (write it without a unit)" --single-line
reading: **0.5**
